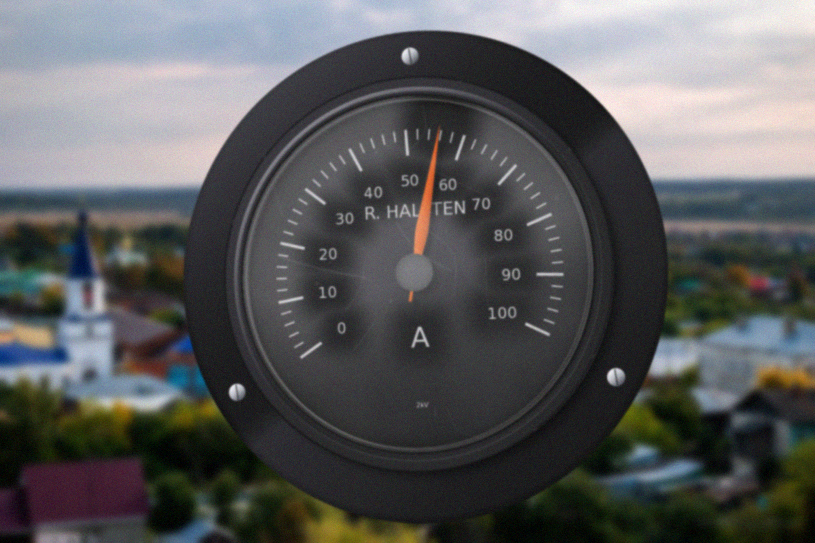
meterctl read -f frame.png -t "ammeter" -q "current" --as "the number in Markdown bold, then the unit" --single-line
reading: **56** A
